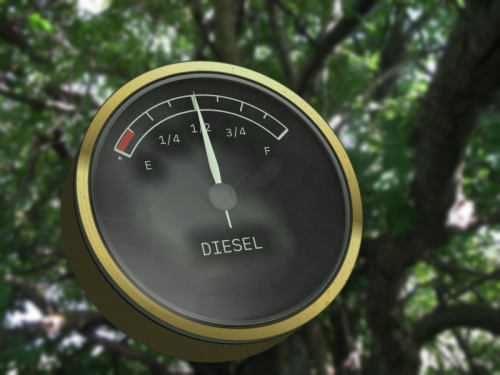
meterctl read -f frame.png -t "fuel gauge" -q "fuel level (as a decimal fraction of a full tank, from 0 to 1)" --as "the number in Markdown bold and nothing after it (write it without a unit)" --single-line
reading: **0.5**
